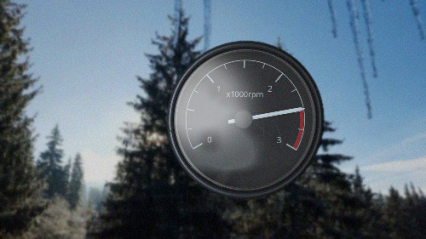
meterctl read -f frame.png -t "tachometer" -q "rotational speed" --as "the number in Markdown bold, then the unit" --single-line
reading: **2500** rpm
